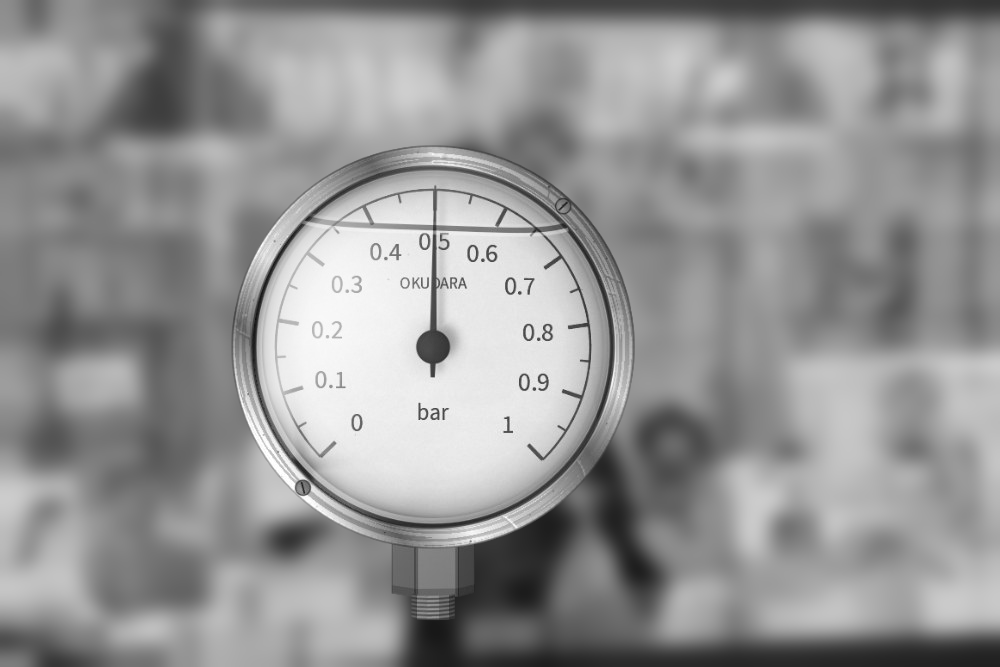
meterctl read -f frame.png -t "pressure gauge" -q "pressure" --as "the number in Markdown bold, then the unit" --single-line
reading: **0.5** bar
